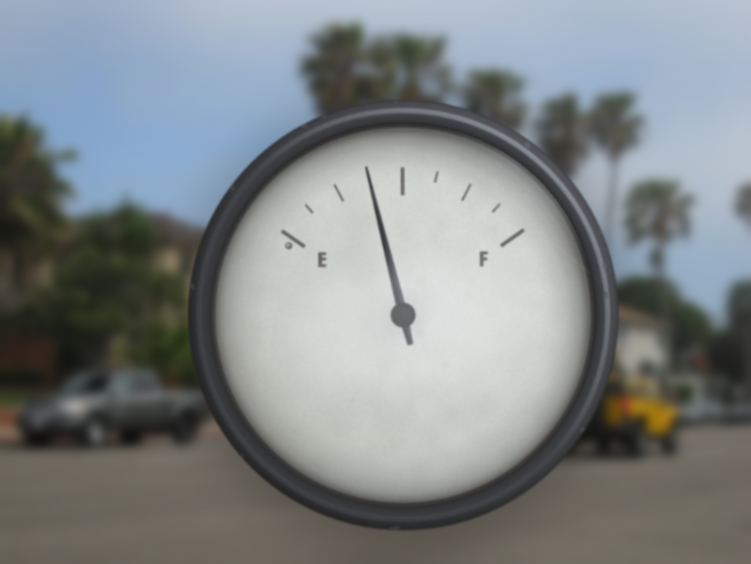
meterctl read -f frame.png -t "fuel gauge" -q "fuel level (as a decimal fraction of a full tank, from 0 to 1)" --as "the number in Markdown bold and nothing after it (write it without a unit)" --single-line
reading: **0.375**
